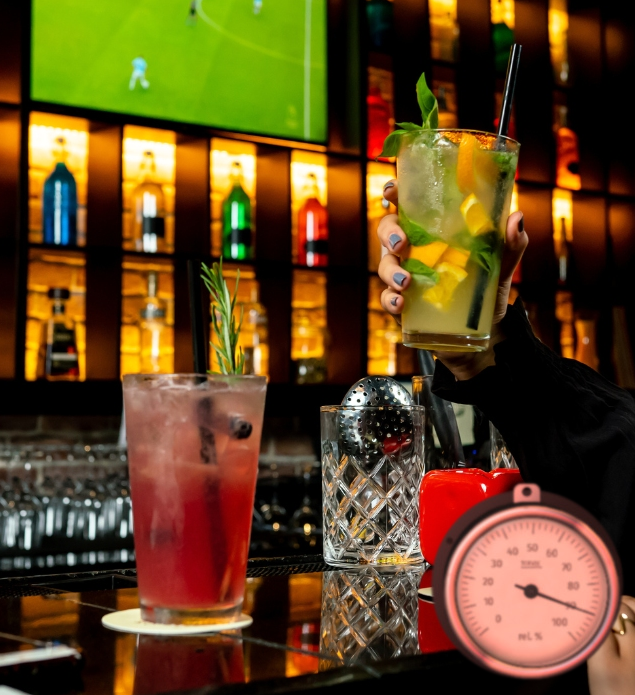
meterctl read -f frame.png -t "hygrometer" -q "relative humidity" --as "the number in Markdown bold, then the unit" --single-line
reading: **90** %
